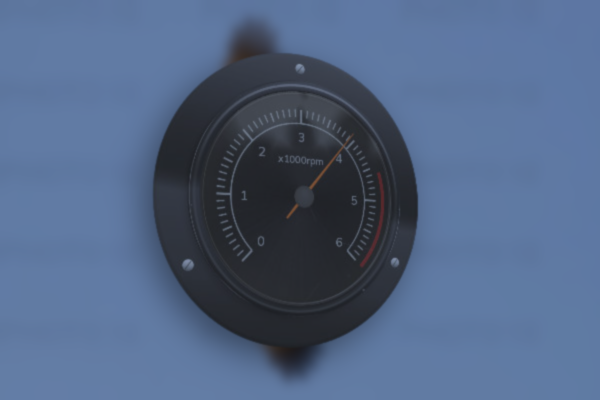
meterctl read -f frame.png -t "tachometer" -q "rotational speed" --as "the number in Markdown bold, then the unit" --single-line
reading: **3900** rpm
